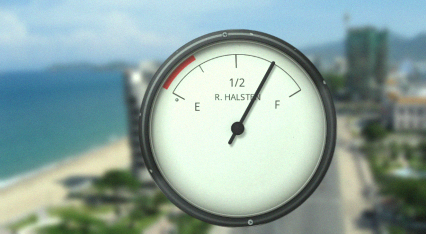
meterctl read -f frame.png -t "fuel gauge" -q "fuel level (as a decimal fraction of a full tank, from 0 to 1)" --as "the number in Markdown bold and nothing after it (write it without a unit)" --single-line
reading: **0.75**
